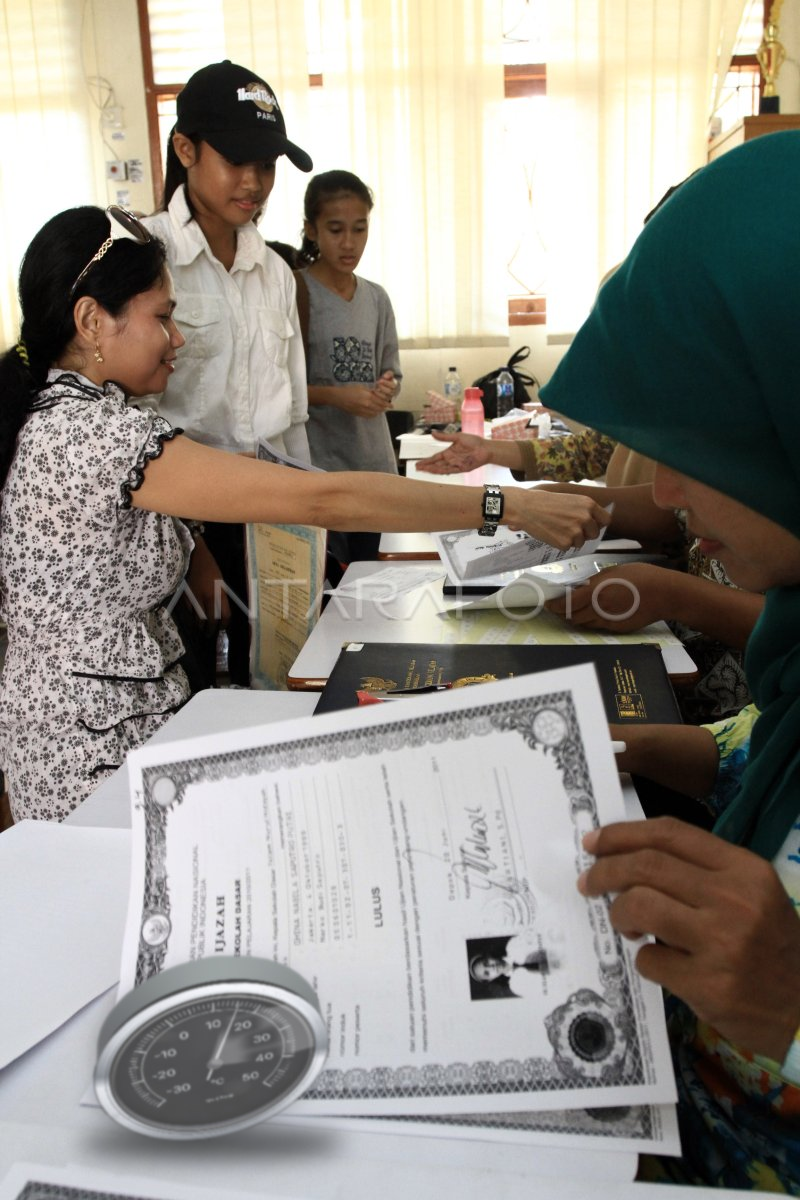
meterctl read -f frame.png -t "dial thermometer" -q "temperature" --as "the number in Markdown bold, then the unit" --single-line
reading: **15** °C
